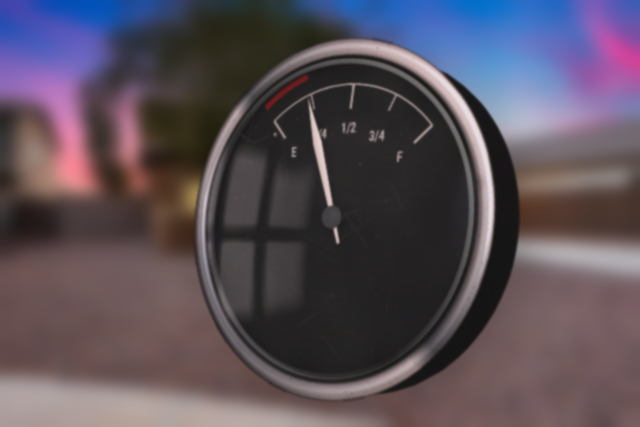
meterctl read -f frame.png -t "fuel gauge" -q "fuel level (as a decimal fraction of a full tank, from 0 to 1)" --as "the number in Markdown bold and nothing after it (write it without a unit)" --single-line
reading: **0.25**
